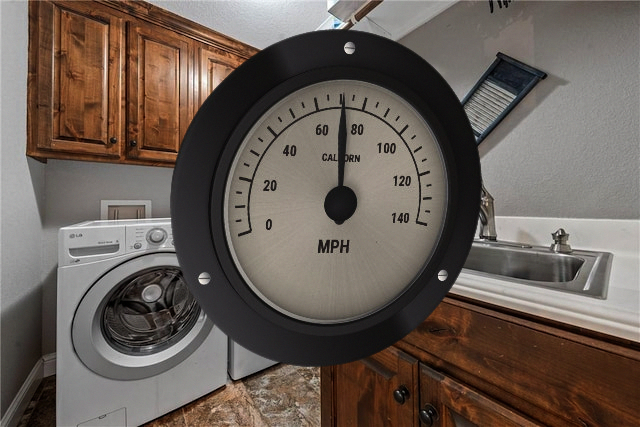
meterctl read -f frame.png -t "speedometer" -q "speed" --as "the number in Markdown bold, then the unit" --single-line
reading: **70** mph
